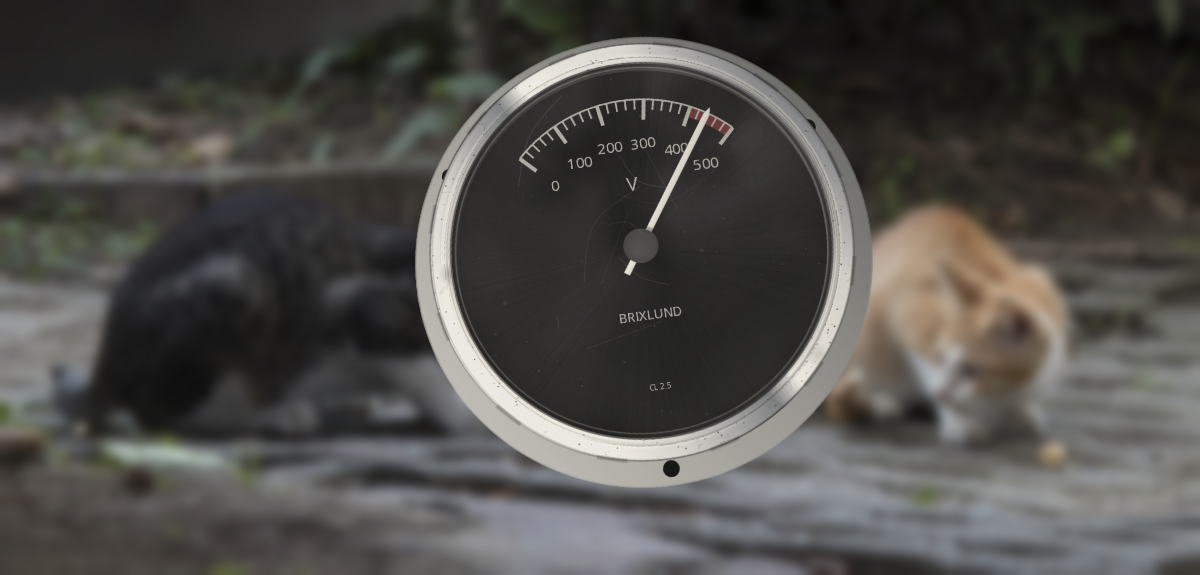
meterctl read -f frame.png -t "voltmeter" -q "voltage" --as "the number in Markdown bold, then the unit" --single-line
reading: **440** V
